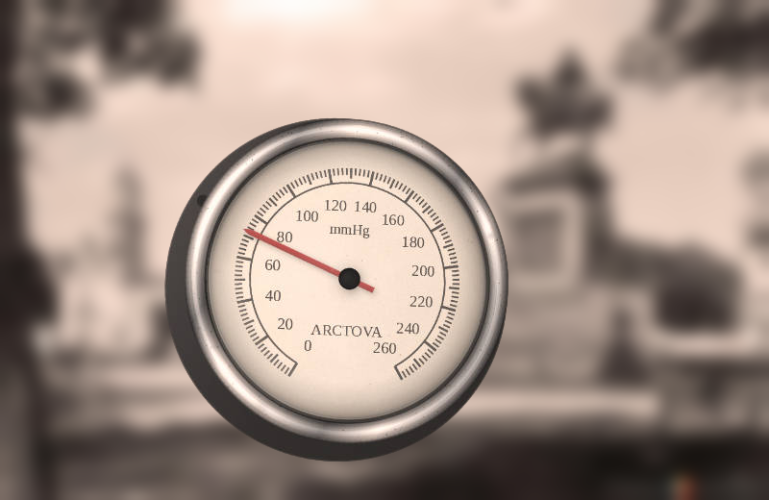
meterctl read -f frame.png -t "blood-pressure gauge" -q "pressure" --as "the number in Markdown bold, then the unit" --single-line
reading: **72** mmHg
